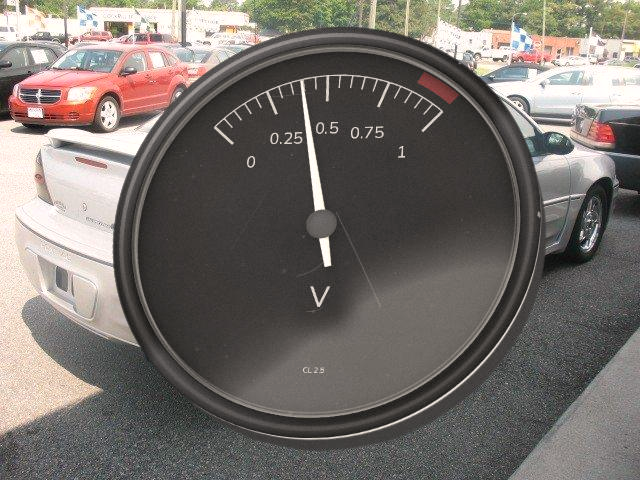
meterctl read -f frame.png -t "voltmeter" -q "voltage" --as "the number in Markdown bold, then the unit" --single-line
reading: **0.4** V
